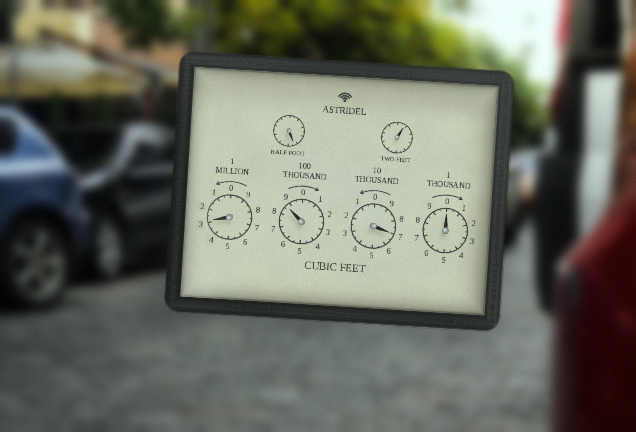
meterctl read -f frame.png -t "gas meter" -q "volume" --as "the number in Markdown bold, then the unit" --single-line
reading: **287000** ft³
